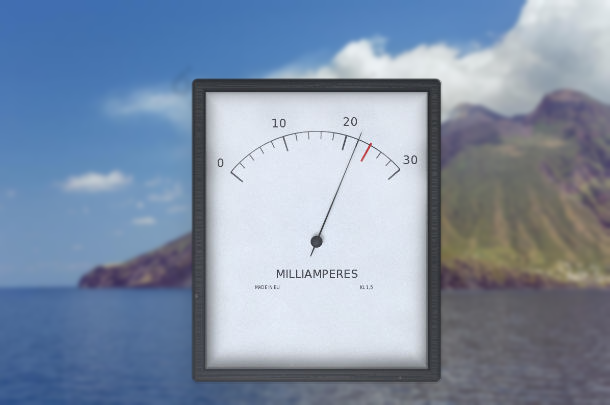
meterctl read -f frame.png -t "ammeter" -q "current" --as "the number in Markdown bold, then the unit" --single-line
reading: **22** mA
